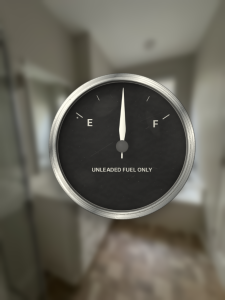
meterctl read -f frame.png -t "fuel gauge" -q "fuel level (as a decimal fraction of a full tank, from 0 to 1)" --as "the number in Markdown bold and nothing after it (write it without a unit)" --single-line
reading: **0.5**
